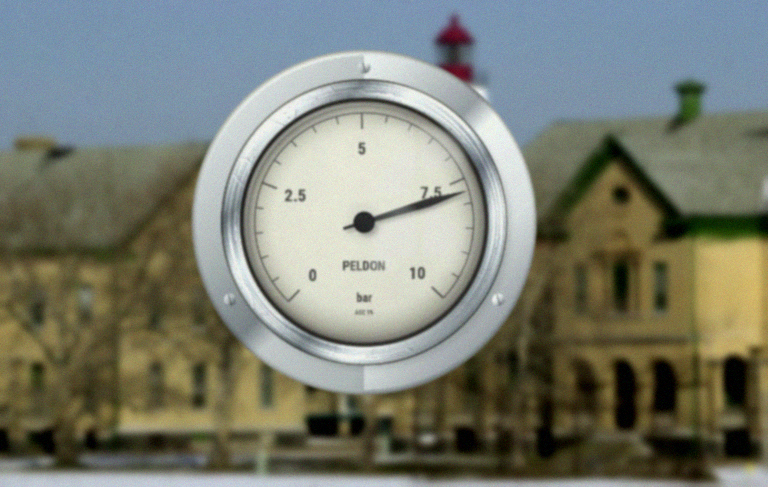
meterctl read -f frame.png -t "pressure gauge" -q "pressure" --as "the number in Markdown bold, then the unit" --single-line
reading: **7.75** bar
